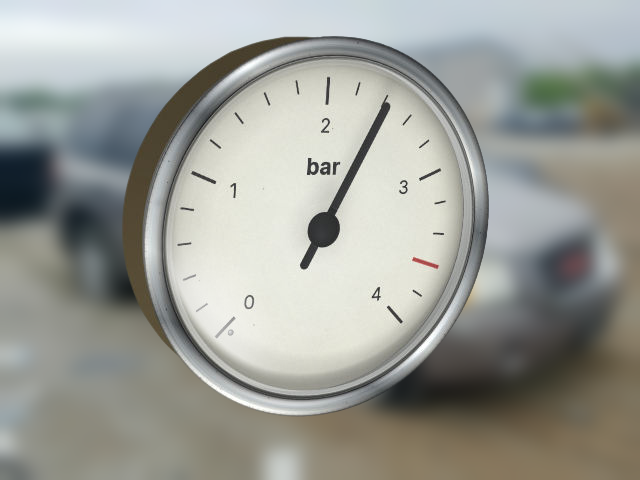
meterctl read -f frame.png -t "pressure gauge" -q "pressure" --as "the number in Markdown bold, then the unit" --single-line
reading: **2.4** bar
